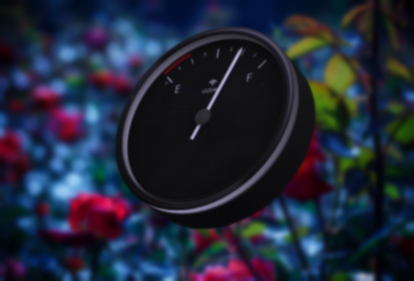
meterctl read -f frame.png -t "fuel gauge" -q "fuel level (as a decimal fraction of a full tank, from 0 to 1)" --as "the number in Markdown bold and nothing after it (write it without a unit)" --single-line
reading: **0.75**
